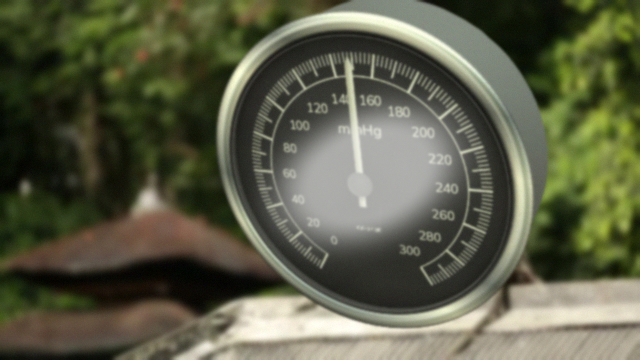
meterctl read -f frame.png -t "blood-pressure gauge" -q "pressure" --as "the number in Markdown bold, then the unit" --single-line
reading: **150** mmHg
